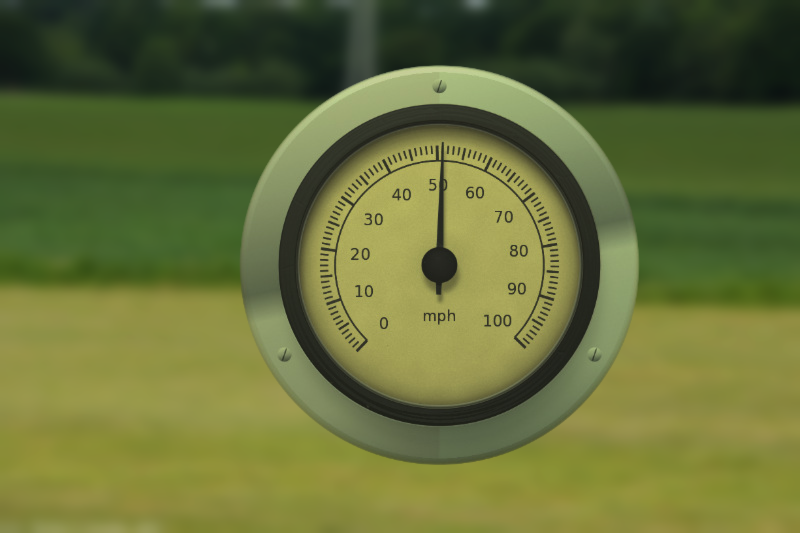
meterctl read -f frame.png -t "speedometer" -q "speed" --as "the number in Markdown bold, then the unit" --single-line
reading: **51** mph
